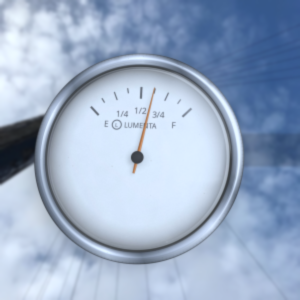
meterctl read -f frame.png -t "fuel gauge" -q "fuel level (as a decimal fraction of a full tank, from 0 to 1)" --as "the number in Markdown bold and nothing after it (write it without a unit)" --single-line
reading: **0.625**
